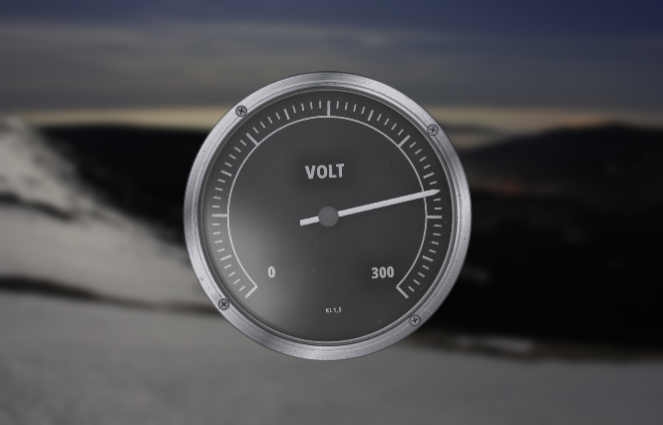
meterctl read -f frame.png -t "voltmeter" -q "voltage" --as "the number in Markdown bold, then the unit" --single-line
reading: **235** V
